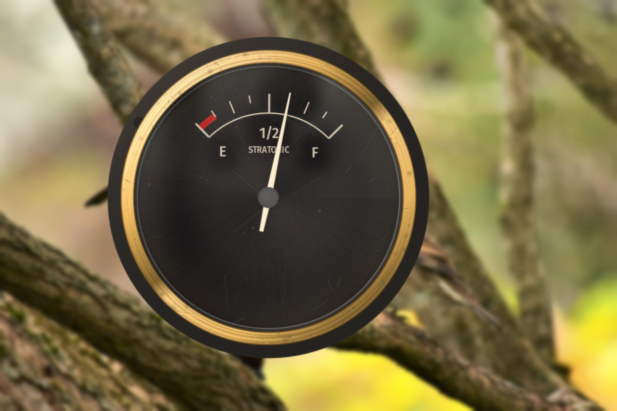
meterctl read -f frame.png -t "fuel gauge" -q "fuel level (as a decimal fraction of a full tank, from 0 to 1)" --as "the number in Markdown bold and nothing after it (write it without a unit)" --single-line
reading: **0.625**
